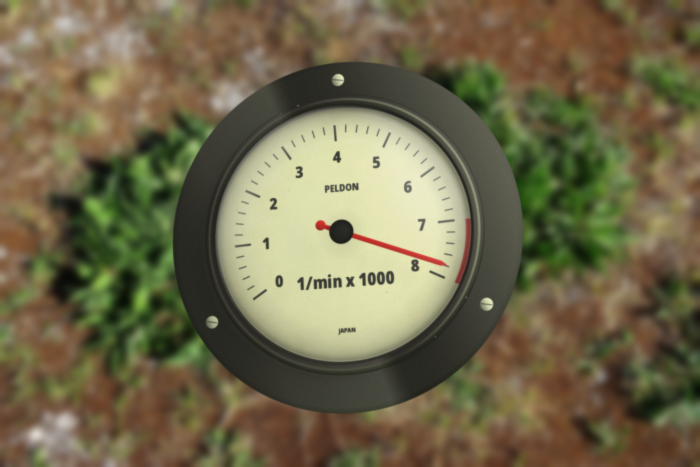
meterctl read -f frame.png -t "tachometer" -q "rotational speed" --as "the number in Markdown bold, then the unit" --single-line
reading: **7800** rpm
